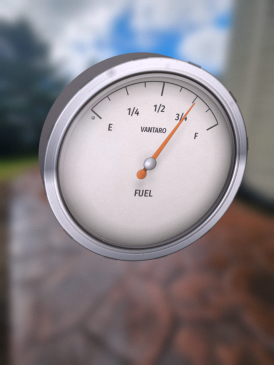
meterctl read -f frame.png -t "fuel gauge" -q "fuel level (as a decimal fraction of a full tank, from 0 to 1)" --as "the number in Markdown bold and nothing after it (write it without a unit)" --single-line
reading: **0.75**
